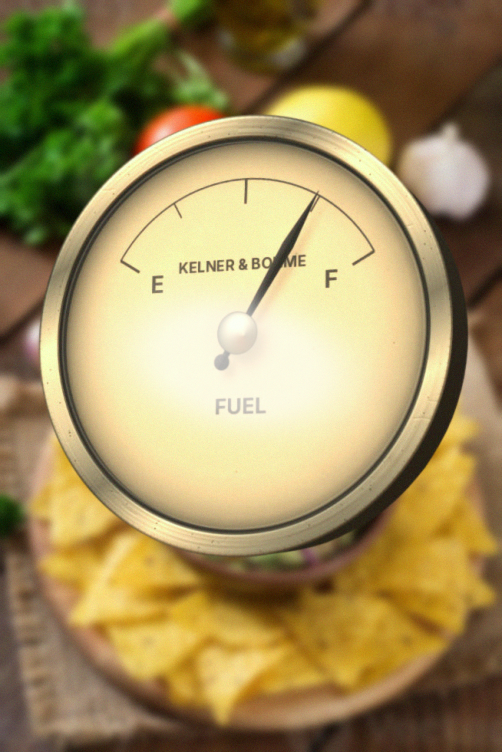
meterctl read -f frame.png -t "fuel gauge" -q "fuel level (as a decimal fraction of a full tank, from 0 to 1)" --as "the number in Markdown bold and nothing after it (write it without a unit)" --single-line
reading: **0.75**
